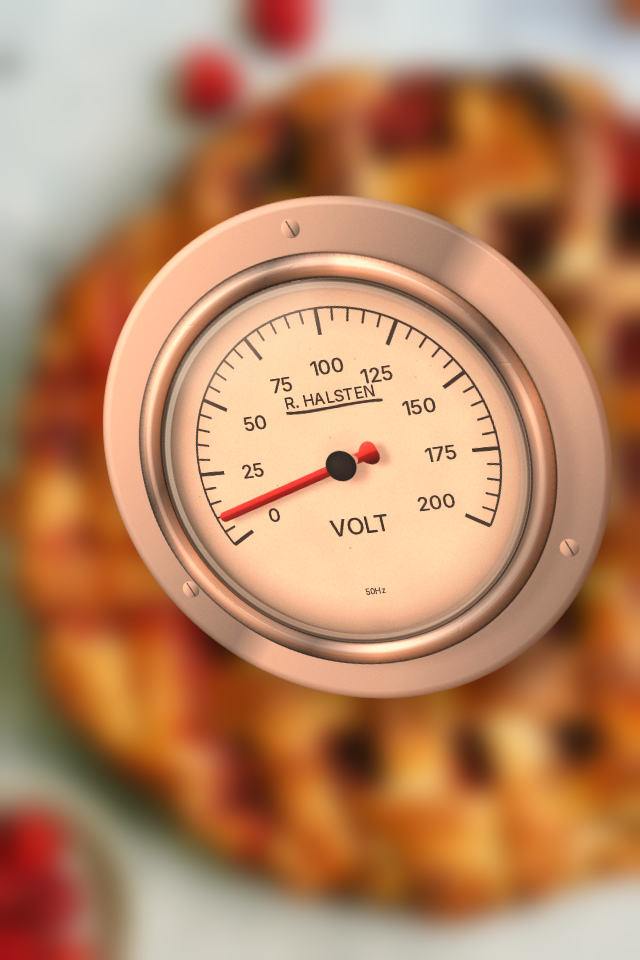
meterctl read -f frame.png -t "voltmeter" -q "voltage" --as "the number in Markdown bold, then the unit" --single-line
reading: **10** V
